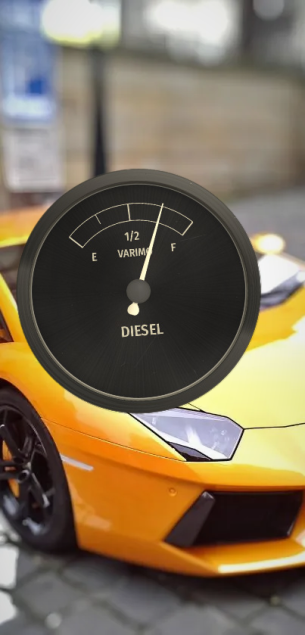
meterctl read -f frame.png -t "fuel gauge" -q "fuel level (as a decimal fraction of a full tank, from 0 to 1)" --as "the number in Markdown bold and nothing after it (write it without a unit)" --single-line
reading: **0.75**
